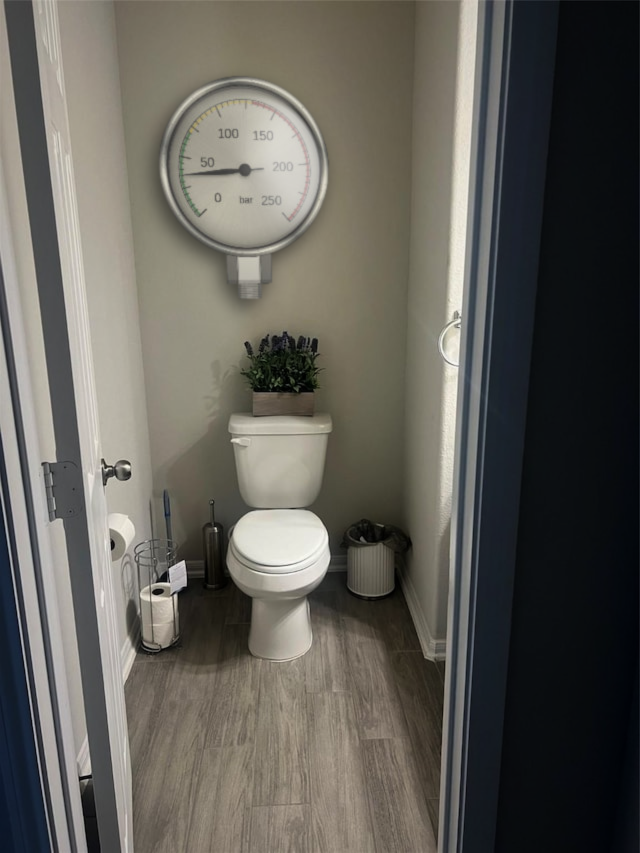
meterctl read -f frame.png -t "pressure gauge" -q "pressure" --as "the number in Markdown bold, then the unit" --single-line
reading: **35** bar
